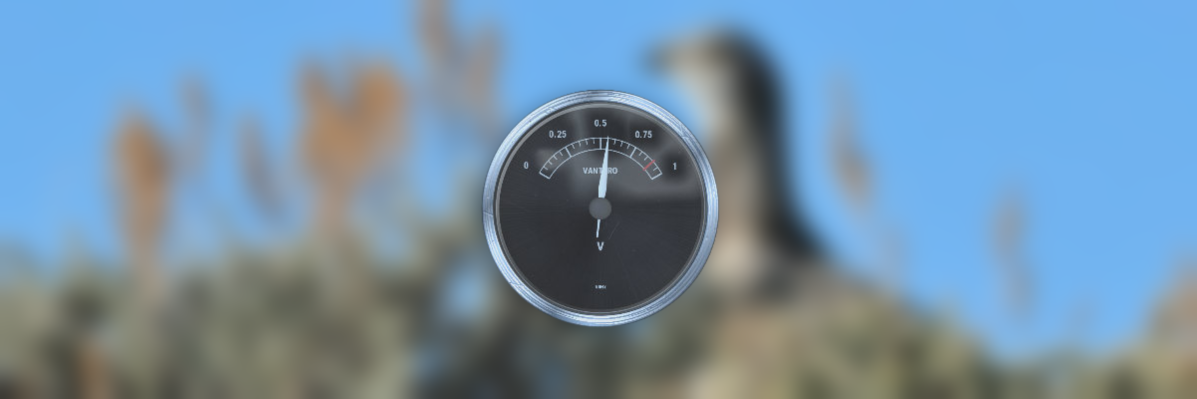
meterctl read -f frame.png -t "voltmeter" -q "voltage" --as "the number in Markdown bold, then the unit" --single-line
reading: **0.55** V
